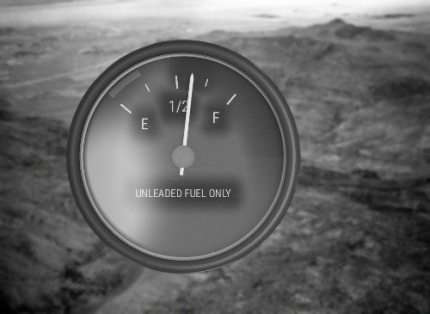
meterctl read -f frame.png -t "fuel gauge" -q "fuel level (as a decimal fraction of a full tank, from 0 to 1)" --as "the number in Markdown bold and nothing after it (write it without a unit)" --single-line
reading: **0.625**
